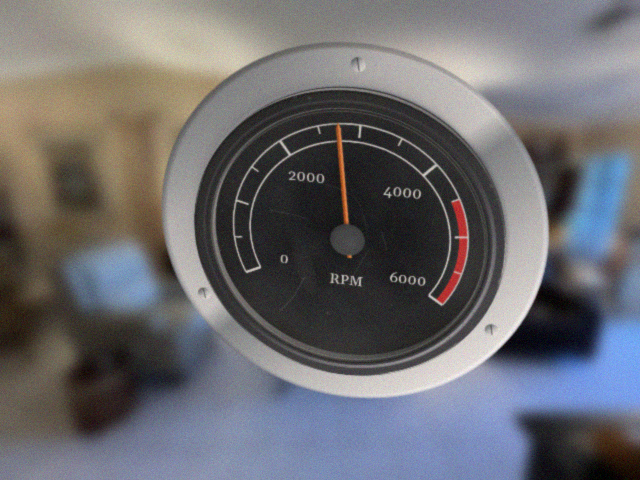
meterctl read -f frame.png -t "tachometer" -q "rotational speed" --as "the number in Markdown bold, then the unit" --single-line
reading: **2750** rpm
